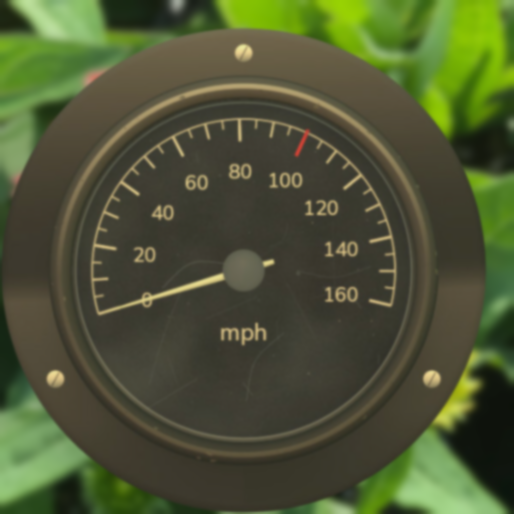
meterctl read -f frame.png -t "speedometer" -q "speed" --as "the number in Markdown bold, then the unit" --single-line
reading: **0** mph
